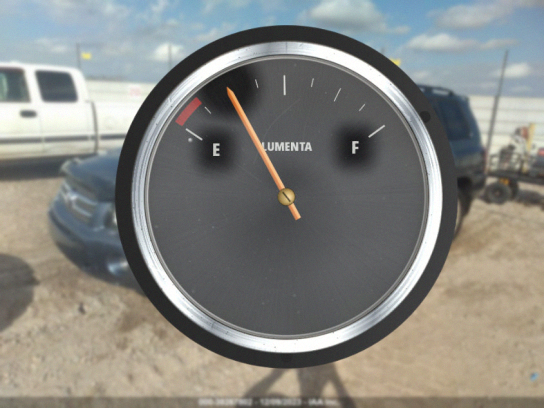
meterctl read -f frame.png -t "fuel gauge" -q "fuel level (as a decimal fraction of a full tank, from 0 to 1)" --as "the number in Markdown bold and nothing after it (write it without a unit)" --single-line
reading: **0.25**
